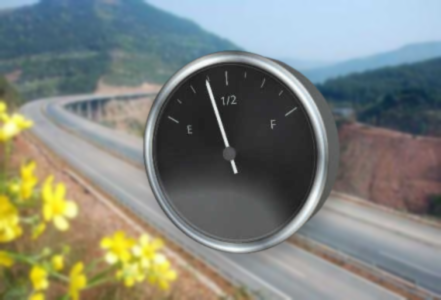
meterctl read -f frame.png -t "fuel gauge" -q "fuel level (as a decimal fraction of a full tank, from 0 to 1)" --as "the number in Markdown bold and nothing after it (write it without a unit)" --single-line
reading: **0.375**
